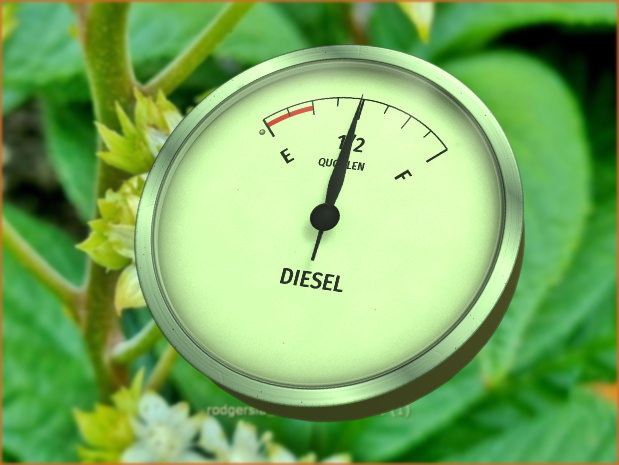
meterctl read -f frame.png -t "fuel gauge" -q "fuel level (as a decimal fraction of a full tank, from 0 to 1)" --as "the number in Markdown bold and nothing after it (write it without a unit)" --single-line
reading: **0.5**
